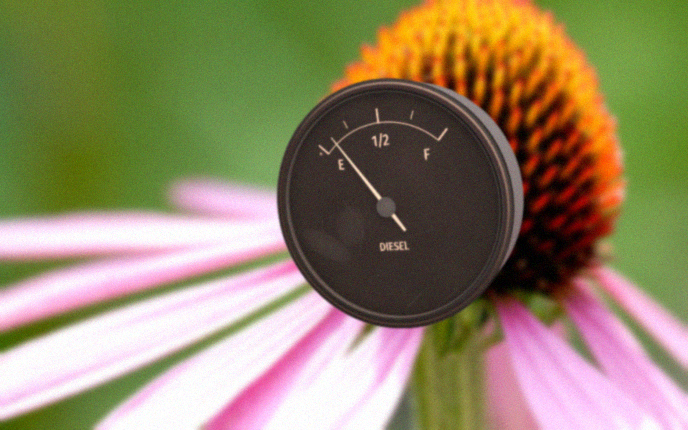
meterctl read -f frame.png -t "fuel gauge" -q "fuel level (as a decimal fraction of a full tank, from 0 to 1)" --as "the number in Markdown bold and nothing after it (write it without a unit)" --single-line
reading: **0.125**
